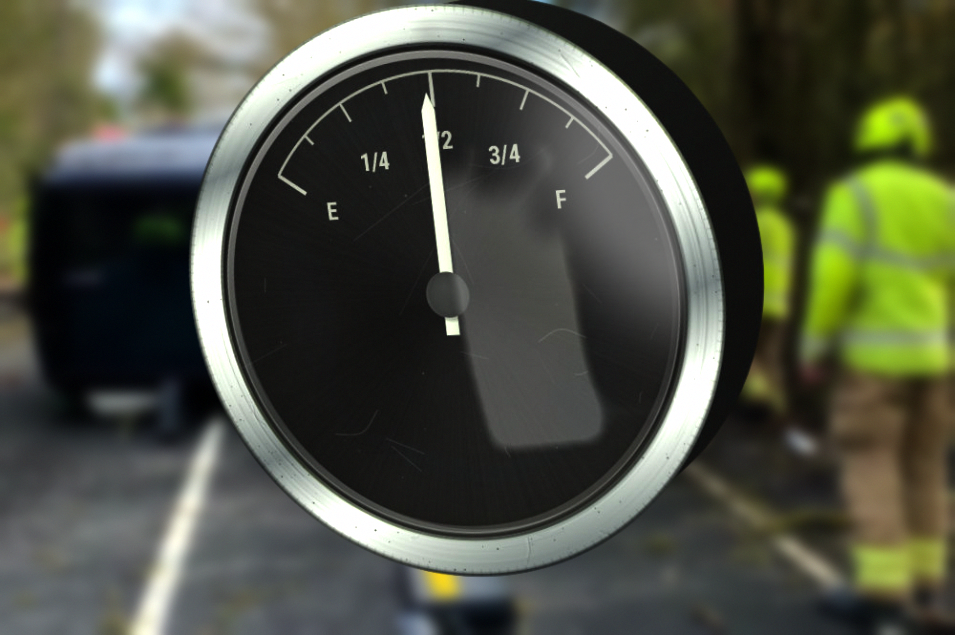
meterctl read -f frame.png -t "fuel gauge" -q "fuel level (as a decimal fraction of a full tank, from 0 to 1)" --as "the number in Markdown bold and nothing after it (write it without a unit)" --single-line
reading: **0.5**
